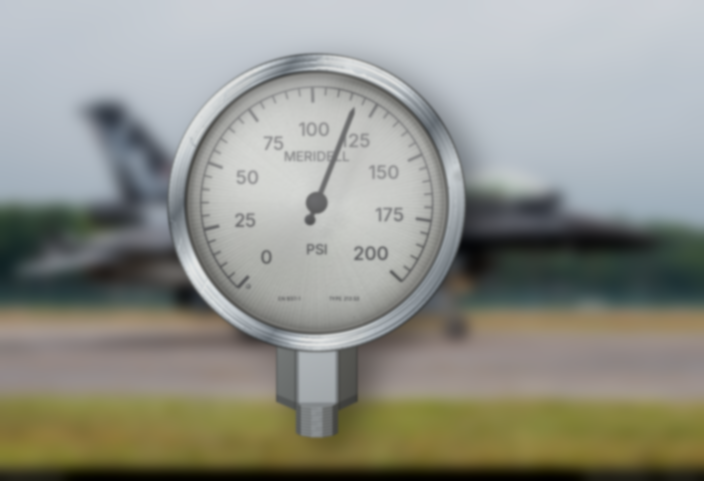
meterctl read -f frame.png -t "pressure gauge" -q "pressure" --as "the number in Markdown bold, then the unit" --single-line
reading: **117.5** psi
